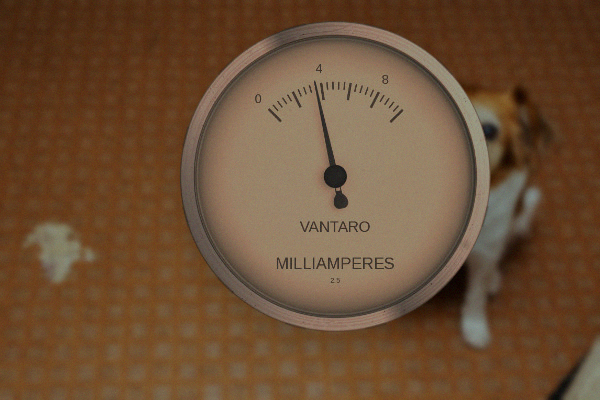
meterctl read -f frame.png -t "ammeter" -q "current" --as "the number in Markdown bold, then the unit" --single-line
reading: **3.6** mA
